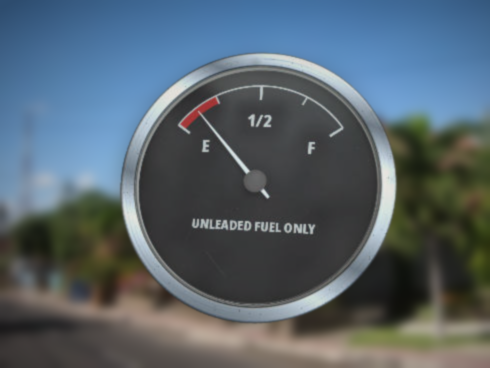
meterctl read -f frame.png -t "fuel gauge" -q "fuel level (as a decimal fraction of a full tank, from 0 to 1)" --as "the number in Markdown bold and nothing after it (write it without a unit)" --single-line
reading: **0.125**
